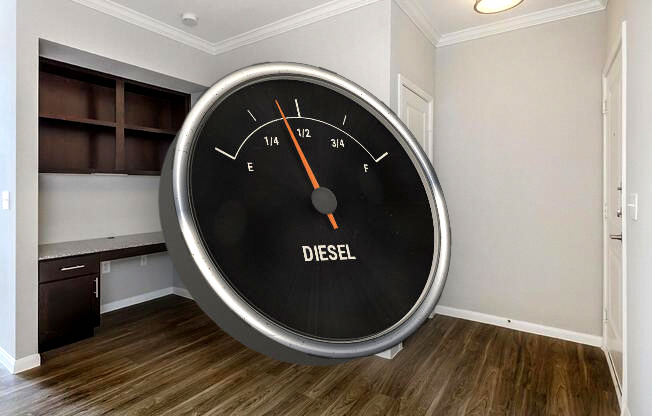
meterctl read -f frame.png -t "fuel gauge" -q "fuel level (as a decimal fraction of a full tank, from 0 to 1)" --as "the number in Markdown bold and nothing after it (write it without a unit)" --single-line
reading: **0.375**
